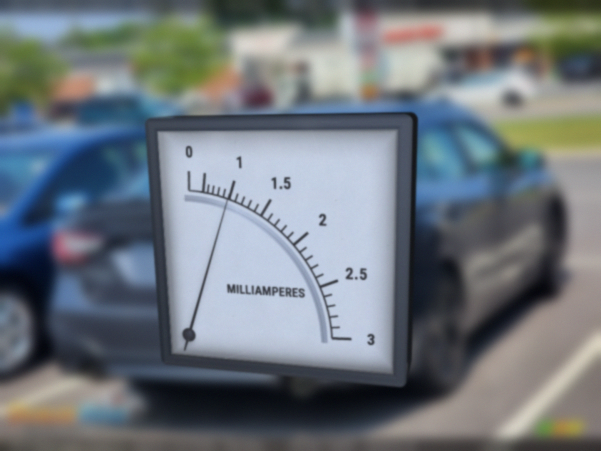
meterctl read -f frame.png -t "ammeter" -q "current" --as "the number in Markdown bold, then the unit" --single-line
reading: **1** mA
